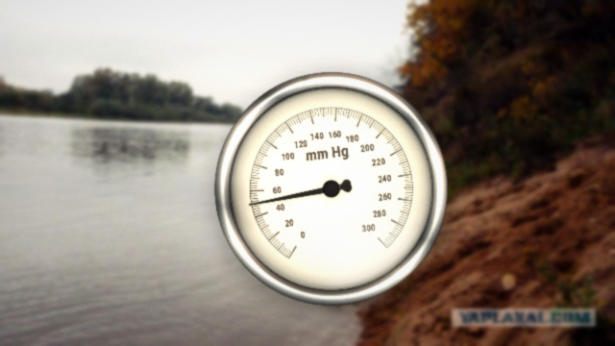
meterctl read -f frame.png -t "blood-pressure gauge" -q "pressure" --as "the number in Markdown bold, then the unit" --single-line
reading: **50** mmHg
